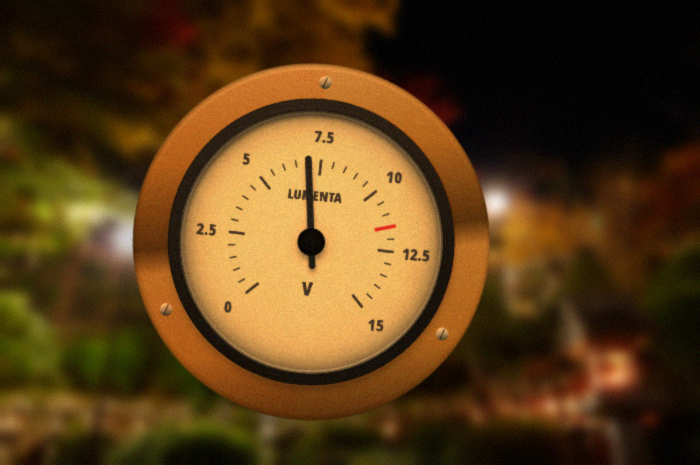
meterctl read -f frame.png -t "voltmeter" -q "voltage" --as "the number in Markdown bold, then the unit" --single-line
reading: **7** V
